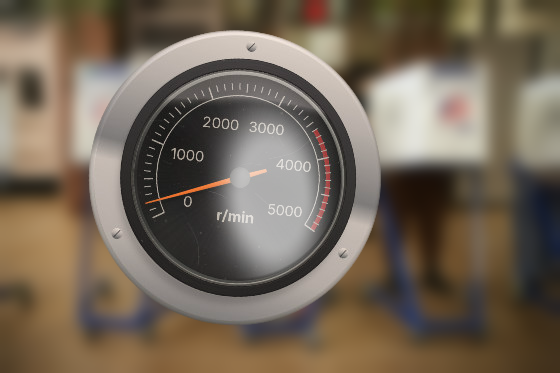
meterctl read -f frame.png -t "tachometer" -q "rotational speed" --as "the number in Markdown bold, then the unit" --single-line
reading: **200** rpm
